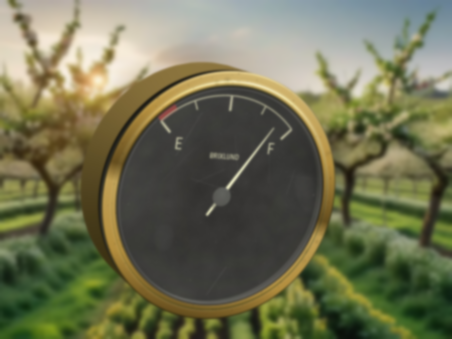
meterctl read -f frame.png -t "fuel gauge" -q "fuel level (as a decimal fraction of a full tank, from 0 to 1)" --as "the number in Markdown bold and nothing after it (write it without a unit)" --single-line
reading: **0.875**
